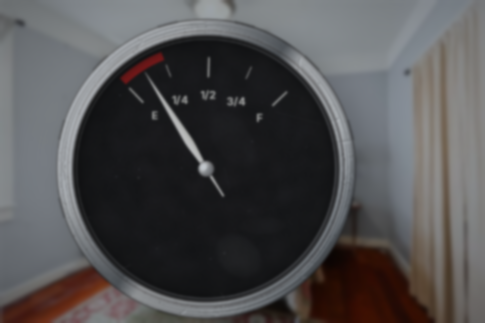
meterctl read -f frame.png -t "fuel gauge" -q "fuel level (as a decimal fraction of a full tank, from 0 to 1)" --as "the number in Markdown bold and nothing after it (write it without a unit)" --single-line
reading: **0.125**
